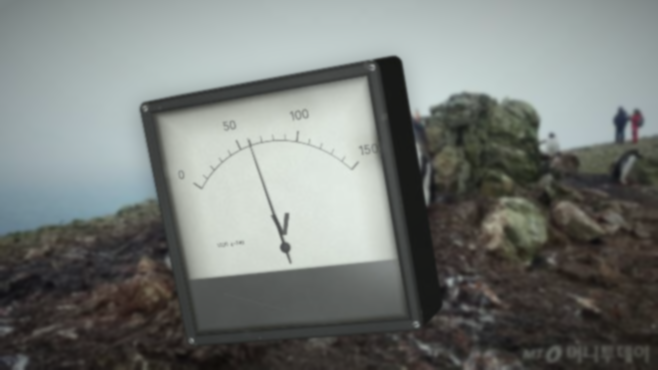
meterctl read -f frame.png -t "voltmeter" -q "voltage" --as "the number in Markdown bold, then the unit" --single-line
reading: **60** V
